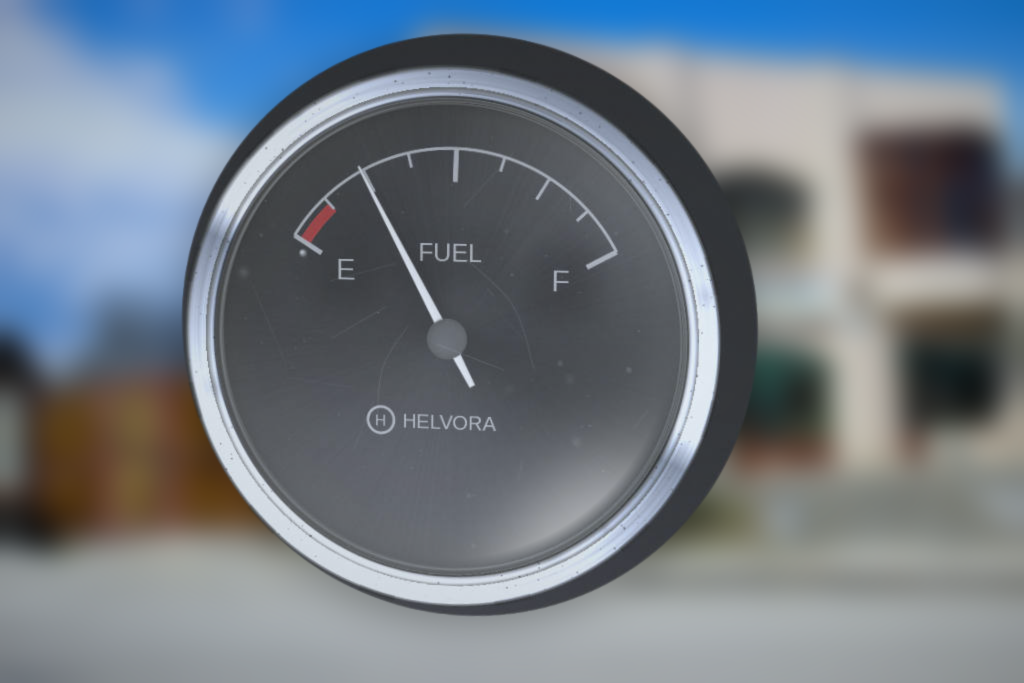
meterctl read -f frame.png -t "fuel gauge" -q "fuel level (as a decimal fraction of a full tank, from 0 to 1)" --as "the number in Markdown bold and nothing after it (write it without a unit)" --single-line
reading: **0.25**
